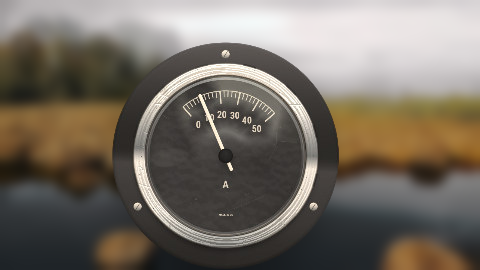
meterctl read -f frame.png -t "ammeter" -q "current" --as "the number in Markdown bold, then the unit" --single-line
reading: **10** A
